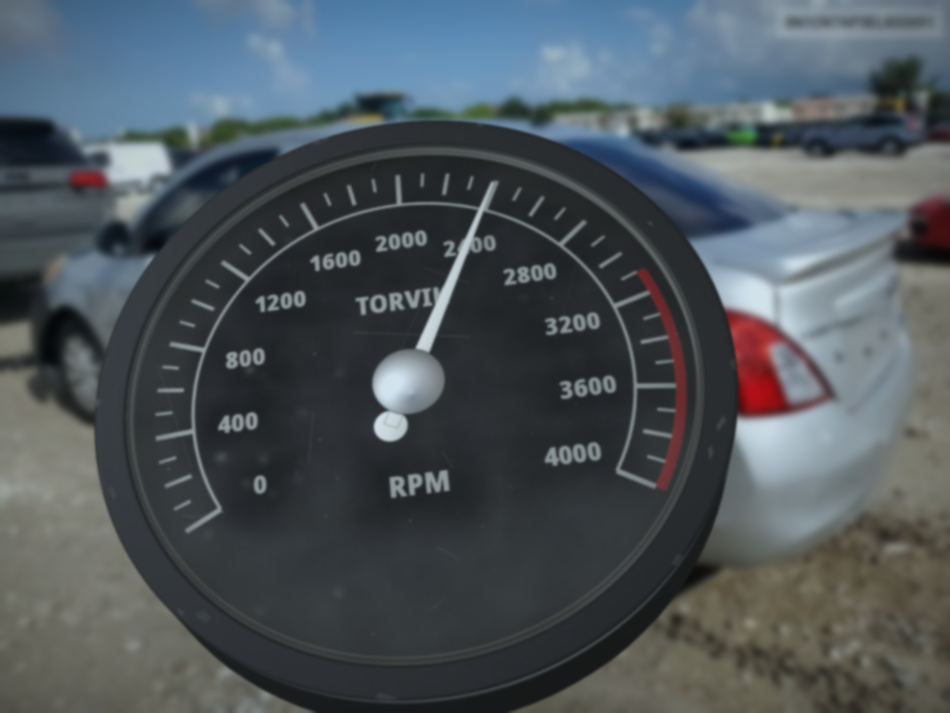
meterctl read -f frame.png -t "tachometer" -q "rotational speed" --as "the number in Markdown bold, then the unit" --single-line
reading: **2400** rpm
